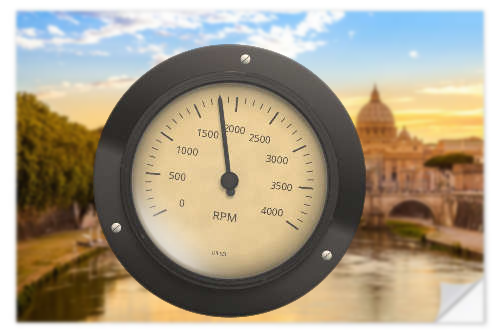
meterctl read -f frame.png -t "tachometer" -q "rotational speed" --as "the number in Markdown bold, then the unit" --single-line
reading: **1800** rpm
